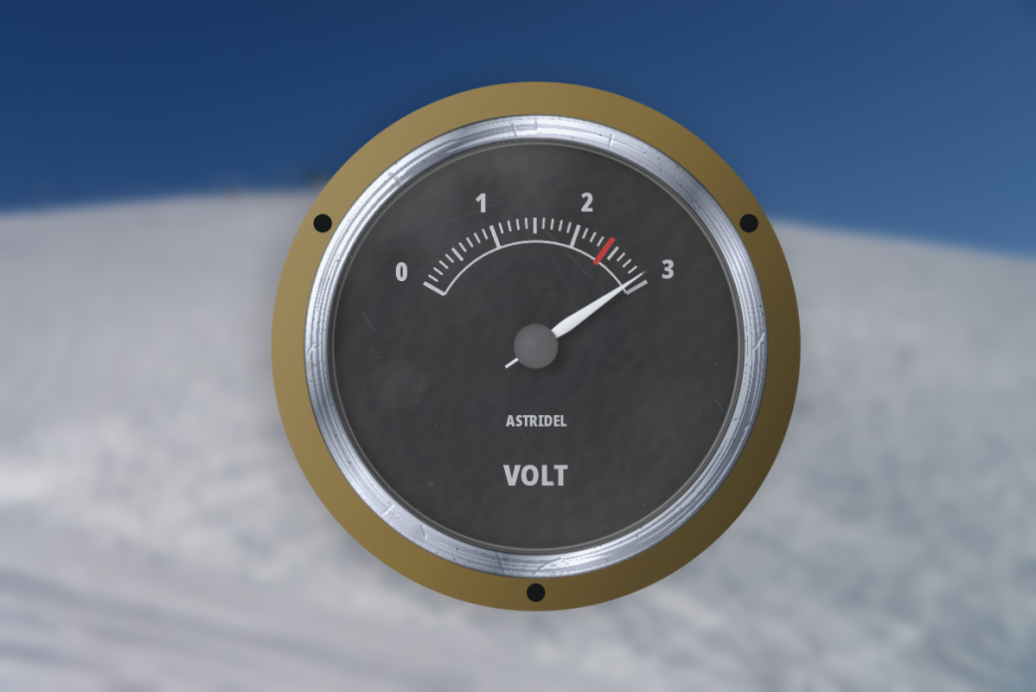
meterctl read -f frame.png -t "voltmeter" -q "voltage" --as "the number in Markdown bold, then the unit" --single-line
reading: **2.9** V
